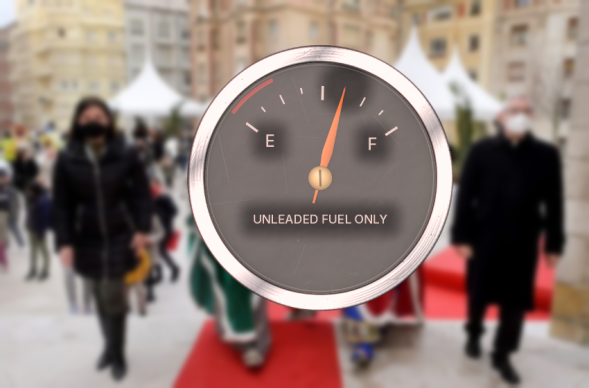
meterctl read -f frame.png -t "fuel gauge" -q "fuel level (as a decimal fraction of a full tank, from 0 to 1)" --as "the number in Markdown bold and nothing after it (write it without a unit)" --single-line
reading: **0.625**
